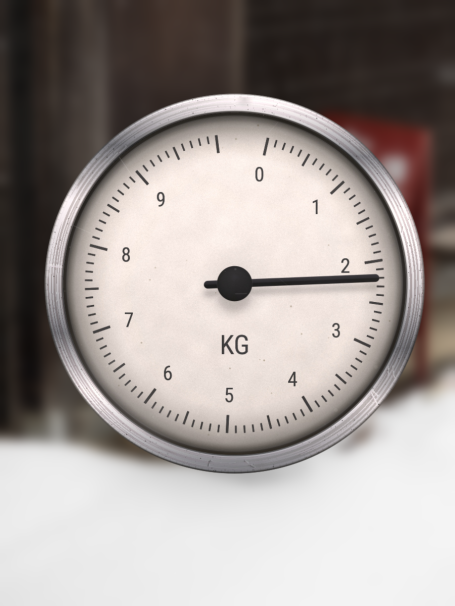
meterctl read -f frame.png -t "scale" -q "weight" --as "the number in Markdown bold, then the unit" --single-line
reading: **2.2** kg
